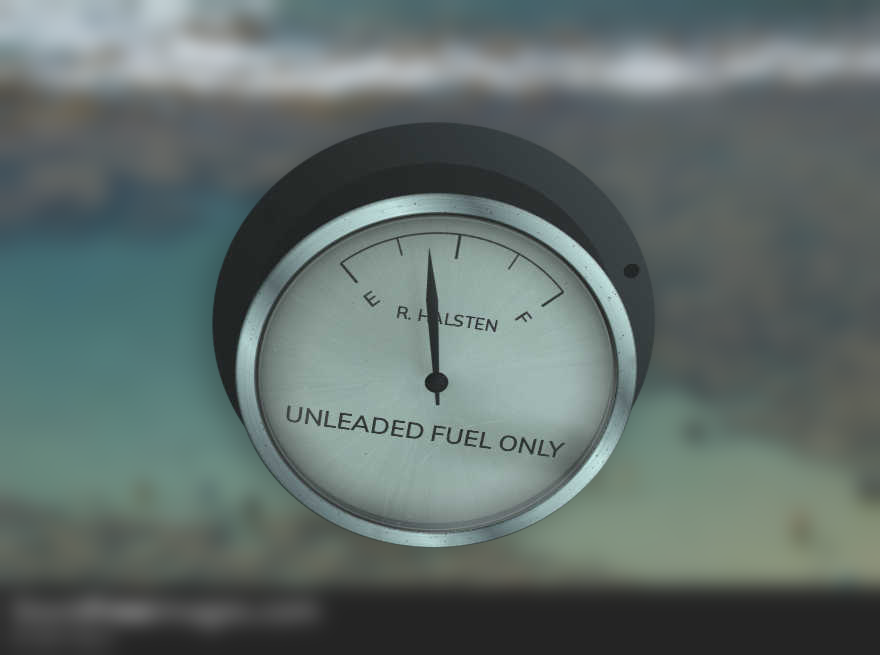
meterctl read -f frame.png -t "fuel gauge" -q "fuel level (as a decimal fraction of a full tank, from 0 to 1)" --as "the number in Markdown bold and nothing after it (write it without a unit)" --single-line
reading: **0.375**
